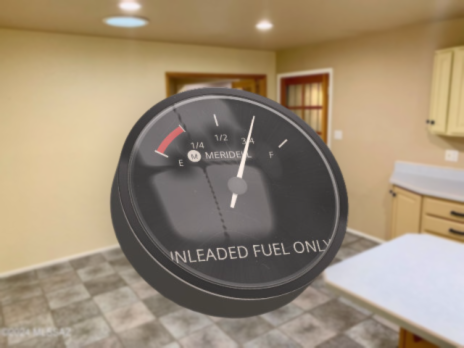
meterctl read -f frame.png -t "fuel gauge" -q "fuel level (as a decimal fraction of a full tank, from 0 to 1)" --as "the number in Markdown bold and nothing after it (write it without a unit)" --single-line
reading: **0.75**
